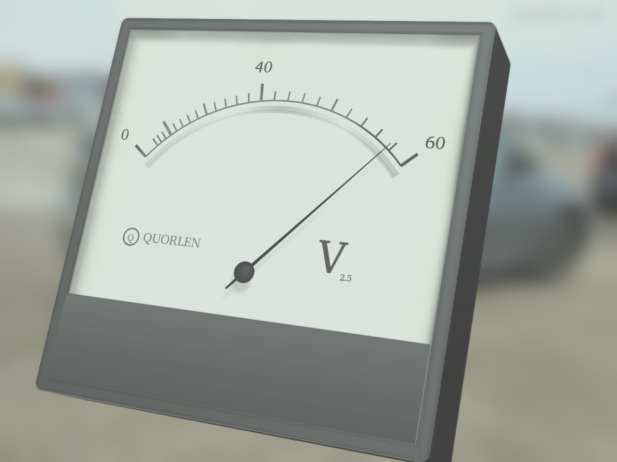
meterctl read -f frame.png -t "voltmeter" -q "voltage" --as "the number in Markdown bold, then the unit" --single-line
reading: **58** V
